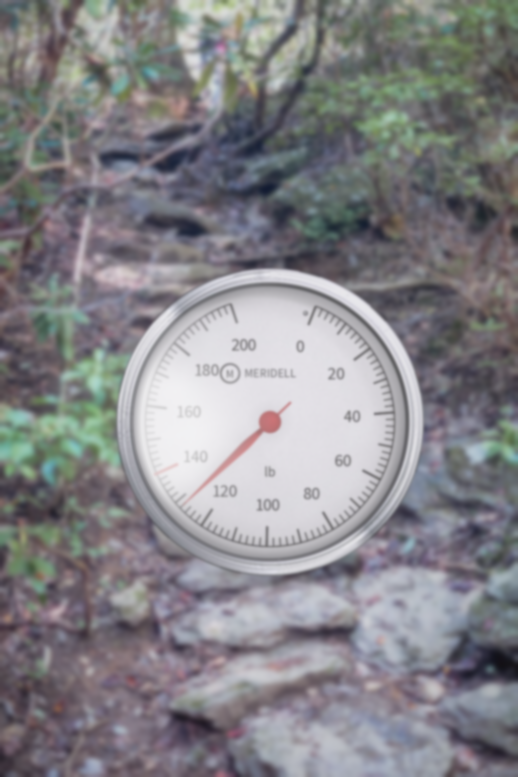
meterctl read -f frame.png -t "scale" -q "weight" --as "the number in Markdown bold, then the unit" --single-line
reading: **128** lb
